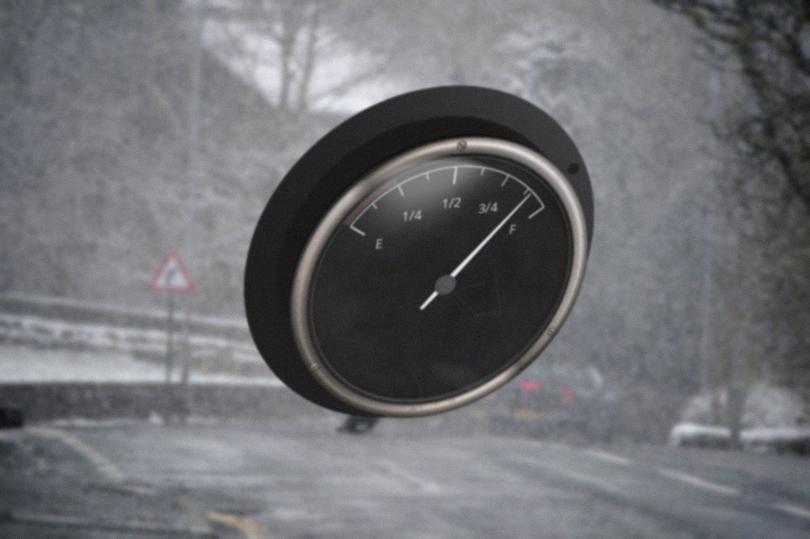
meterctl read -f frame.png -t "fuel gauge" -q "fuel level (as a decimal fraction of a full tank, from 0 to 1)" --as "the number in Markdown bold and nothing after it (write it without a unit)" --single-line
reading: **0.875**
